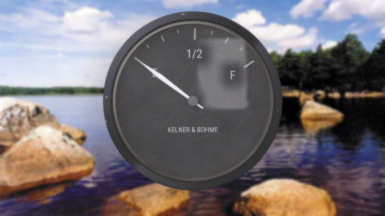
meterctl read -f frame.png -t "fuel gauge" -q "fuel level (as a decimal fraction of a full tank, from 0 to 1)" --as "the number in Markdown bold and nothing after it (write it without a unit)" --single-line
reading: **0**
